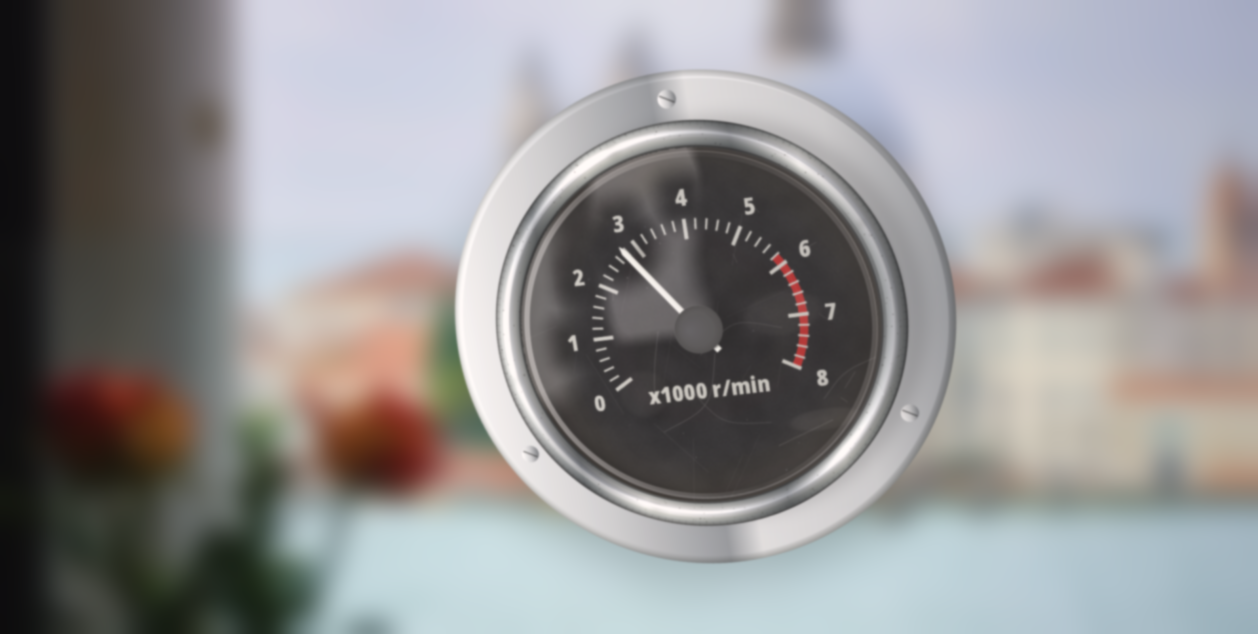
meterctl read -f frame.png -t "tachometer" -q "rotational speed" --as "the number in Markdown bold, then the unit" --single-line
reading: **2800** rpm
